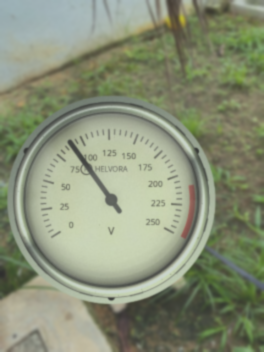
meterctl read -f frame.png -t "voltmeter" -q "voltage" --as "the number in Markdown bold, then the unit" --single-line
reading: **90** V
